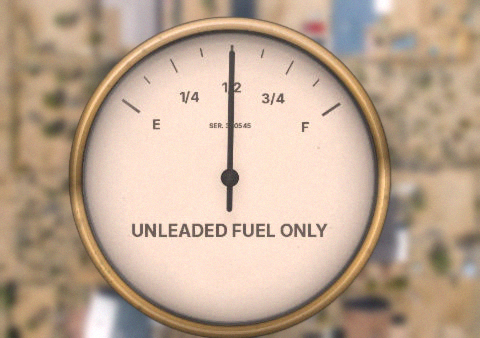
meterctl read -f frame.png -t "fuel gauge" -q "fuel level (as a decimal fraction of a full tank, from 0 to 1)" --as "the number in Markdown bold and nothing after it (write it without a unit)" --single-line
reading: **0.5**
